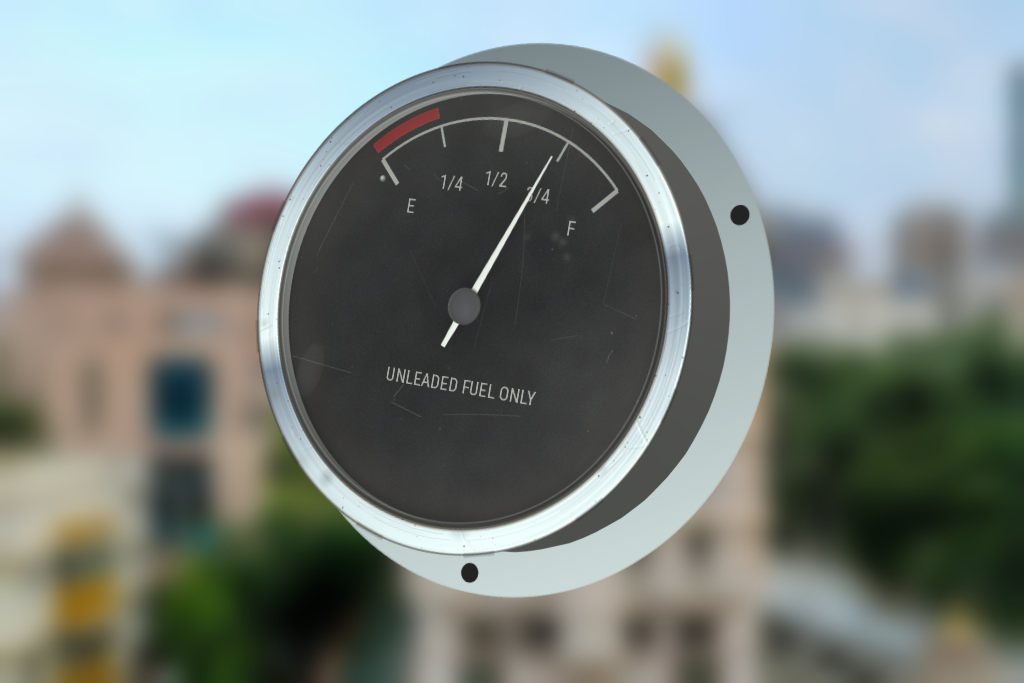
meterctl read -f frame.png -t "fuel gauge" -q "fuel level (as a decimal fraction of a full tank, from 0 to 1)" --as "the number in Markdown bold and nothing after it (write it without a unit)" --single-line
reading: **0.75**
